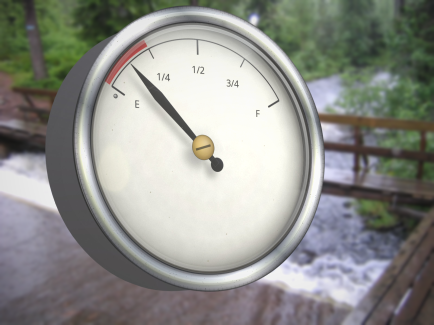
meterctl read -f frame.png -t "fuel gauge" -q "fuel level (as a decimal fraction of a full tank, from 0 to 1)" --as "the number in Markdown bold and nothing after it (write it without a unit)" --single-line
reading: **0.125**
